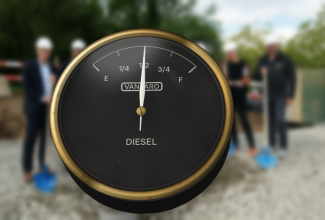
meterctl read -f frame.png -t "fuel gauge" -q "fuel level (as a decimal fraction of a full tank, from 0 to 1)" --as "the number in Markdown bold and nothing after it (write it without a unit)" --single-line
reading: **0.5**
